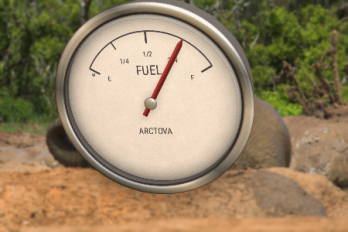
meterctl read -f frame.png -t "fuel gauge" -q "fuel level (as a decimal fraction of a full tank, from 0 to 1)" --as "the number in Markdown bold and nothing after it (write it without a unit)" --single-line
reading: **0.75**
